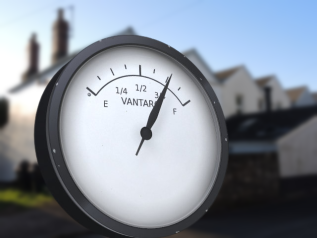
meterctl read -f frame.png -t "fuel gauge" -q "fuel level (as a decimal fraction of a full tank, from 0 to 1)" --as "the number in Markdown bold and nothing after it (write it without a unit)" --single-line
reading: **0.75**
